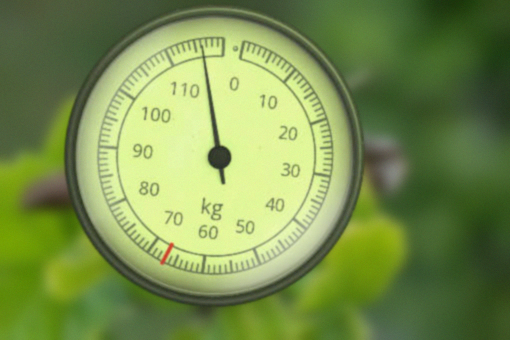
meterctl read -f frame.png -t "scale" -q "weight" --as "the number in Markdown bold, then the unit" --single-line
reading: **116** kg
